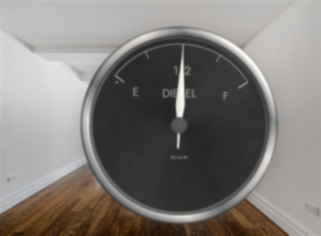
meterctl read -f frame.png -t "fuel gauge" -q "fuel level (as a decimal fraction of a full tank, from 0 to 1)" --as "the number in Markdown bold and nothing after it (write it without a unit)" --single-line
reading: **0.5**
